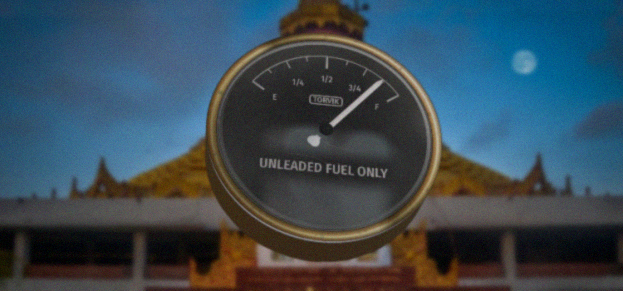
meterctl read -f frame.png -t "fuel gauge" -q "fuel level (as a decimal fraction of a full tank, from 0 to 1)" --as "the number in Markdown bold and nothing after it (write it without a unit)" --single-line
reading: **0.875**
